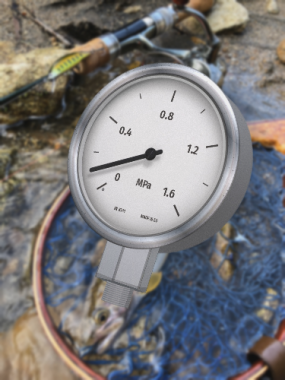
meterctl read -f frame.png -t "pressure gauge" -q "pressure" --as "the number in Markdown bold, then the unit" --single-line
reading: **0.1** MPa
